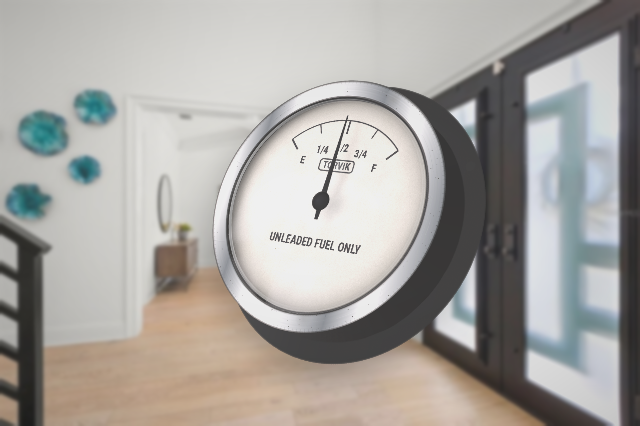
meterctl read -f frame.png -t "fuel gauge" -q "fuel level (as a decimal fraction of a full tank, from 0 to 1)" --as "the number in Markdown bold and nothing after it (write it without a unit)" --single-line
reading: **0.5**
